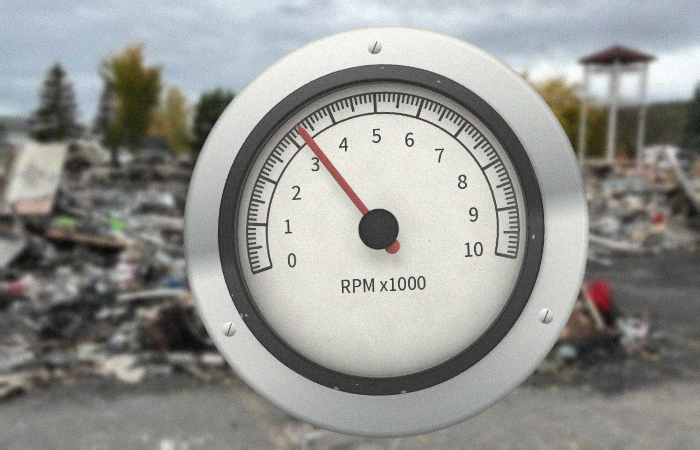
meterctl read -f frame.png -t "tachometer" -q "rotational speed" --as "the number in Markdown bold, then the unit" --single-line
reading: **3300** rpm
